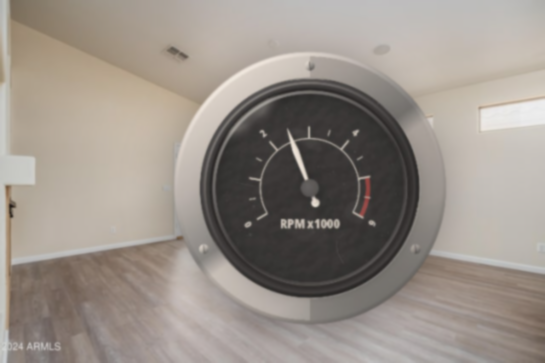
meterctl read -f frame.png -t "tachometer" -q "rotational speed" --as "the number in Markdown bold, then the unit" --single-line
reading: **2500** rpm
